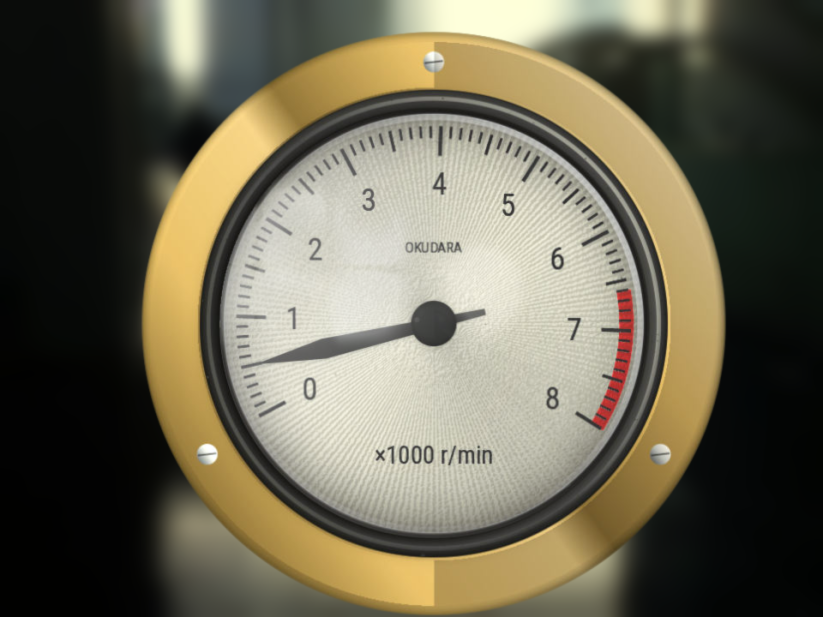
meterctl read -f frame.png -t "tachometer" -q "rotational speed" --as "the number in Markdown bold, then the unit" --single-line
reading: **500** rpm
